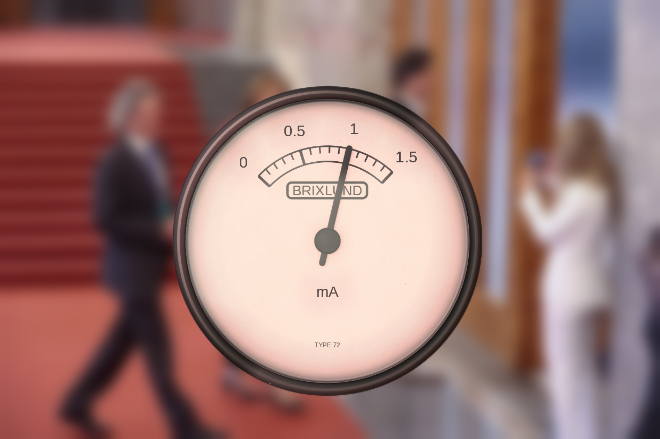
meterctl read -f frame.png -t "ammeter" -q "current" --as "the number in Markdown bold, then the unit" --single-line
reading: **1** mA
